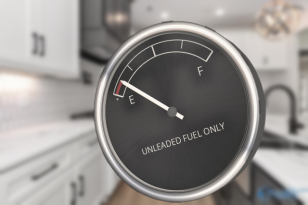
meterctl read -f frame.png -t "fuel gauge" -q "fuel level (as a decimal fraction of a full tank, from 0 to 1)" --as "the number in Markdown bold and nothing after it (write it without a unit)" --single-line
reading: **0.125**
